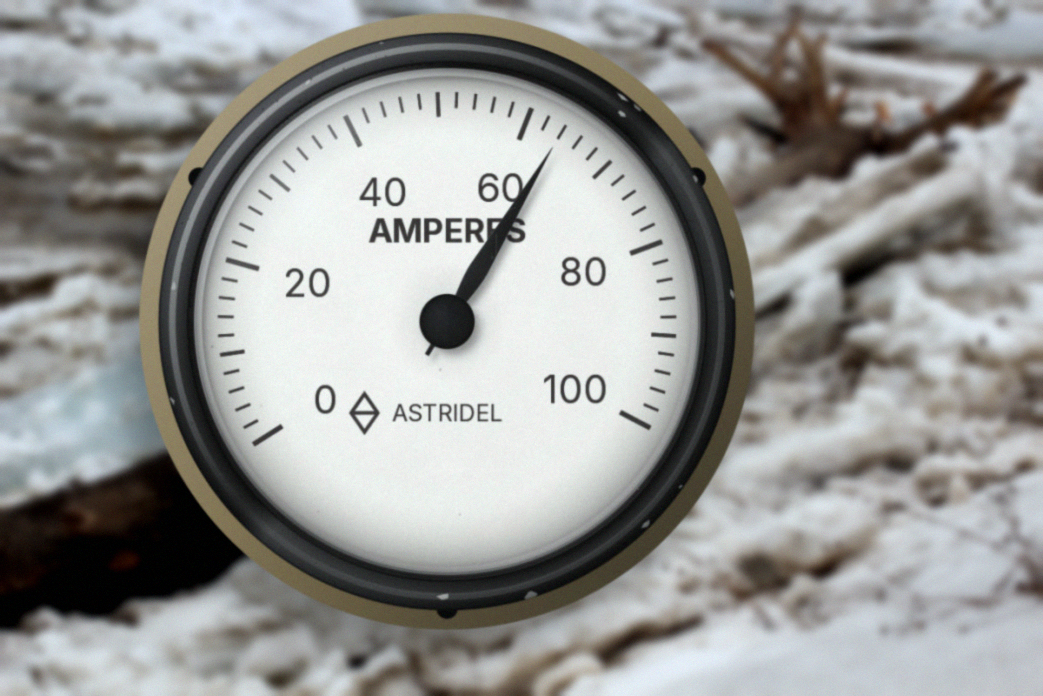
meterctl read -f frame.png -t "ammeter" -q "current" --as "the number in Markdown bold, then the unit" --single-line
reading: **64** A
